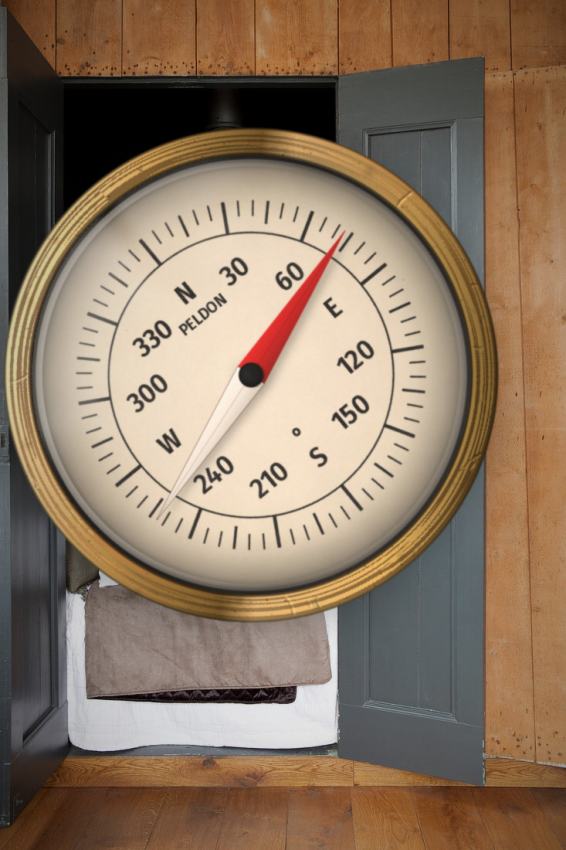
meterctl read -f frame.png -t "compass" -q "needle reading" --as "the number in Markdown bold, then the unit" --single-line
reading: **72.5** °
